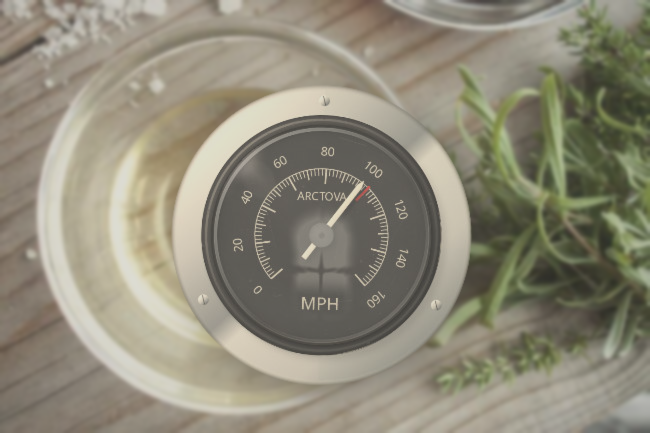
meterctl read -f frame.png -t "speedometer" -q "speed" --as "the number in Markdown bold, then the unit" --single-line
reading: **100** mph
